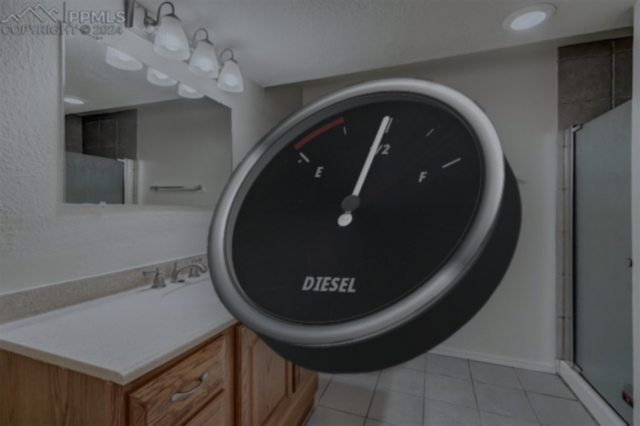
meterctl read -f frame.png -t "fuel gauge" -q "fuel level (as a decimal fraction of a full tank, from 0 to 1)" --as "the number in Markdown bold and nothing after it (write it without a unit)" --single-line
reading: **0.5**
